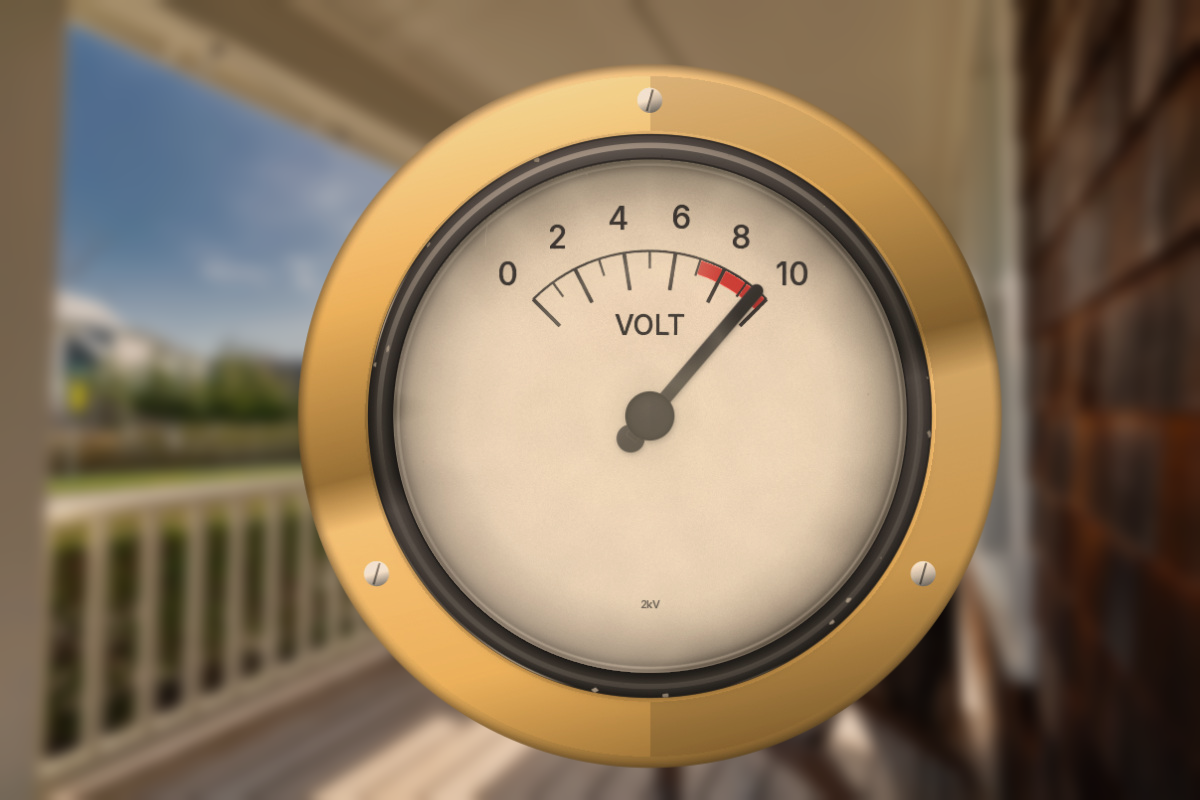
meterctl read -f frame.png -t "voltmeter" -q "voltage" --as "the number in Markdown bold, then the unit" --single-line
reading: **9.5** V
